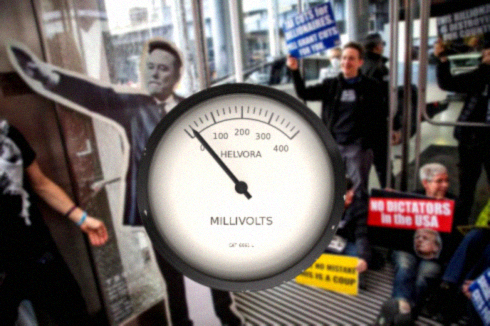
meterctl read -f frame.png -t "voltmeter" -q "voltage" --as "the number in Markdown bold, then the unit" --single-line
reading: **20** mV
